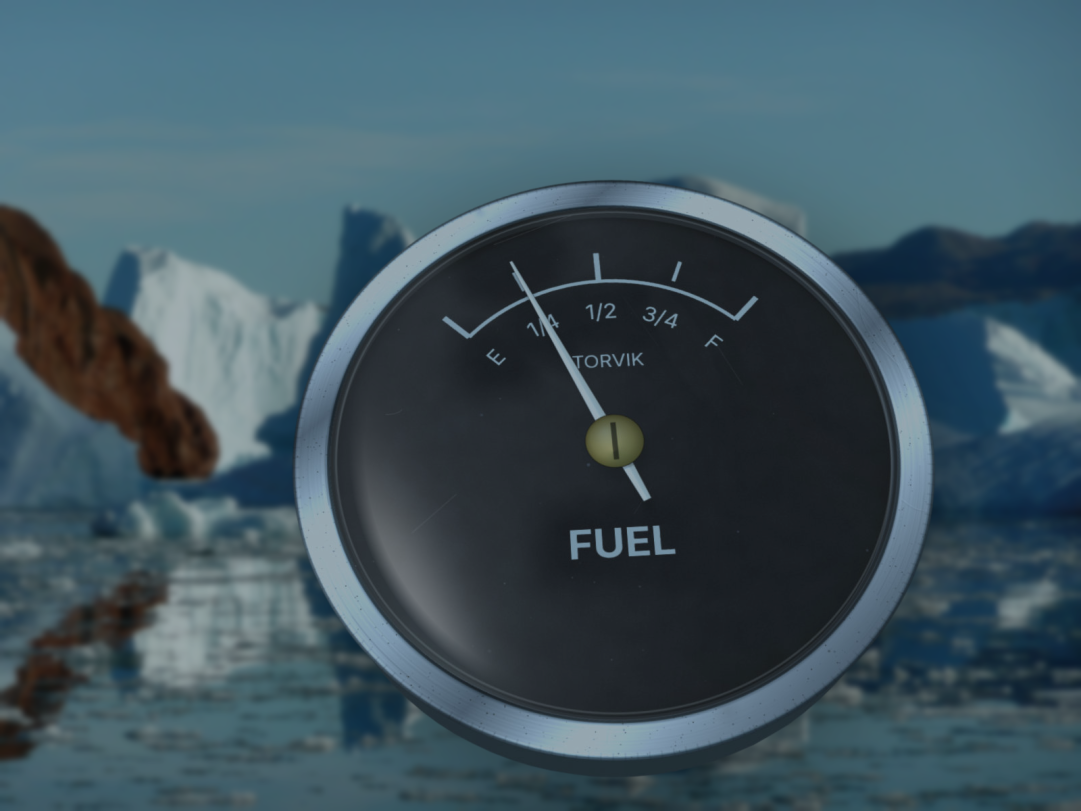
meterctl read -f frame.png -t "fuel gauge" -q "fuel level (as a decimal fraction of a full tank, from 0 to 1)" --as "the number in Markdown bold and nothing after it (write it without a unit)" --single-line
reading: **0.25**
